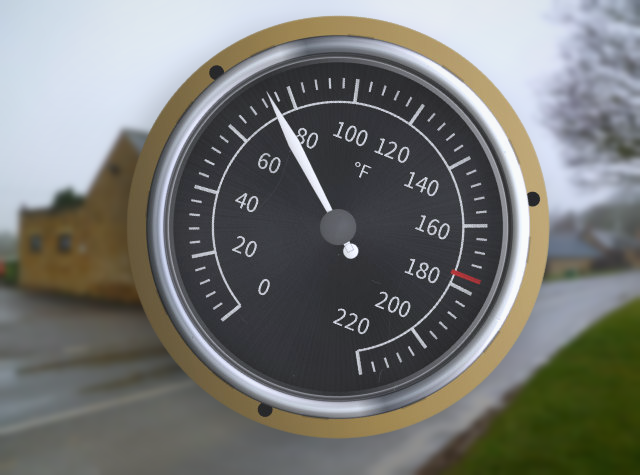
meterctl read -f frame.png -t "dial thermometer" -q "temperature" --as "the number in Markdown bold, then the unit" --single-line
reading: **74** °F
